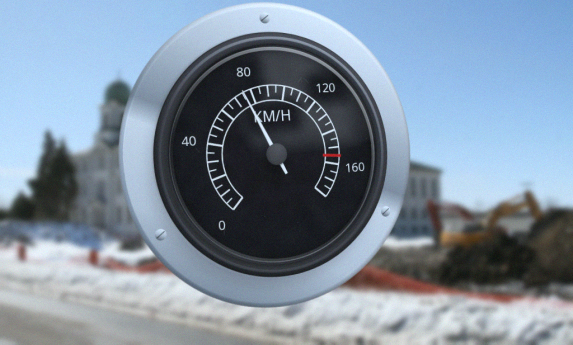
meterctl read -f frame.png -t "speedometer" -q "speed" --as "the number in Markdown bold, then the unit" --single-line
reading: **75** km/h
